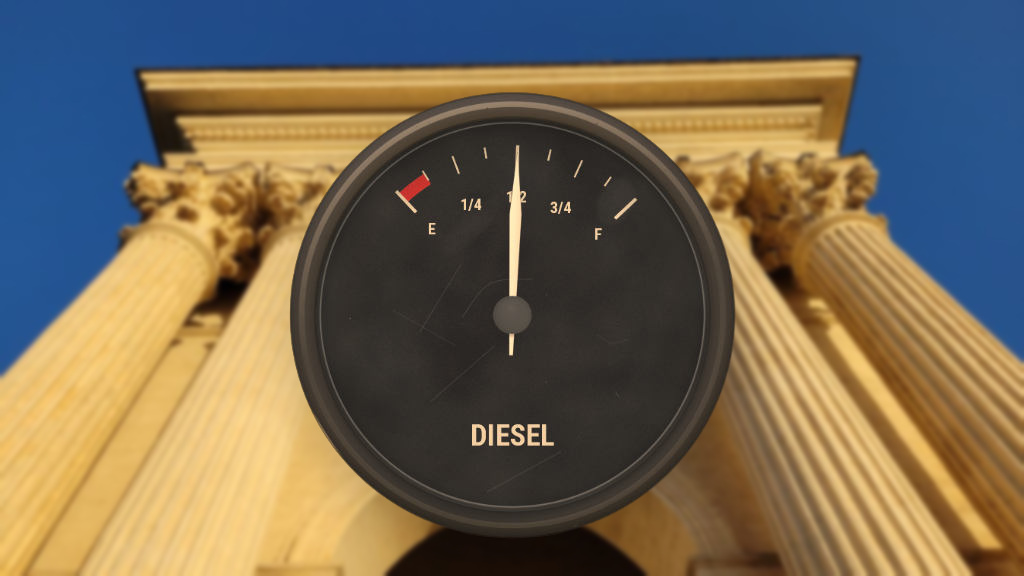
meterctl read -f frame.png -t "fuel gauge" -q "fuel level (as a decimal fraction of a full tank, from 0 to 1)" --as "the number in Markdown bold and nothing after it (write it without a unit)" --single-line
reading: **0.5**
